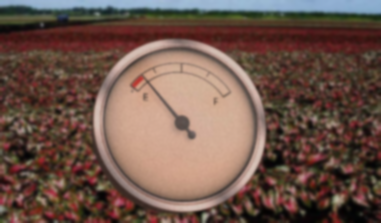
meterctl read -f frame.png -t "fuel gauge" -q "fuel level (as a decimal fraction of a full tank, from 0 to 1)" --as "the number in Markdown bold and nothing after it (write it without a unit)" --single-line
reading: **0.125**
